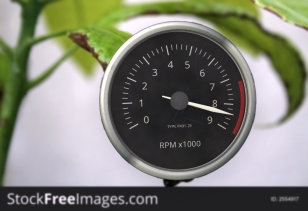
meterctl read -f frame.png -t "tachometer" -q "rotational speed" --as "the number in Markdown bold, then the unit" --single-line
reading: **8400** rpm
